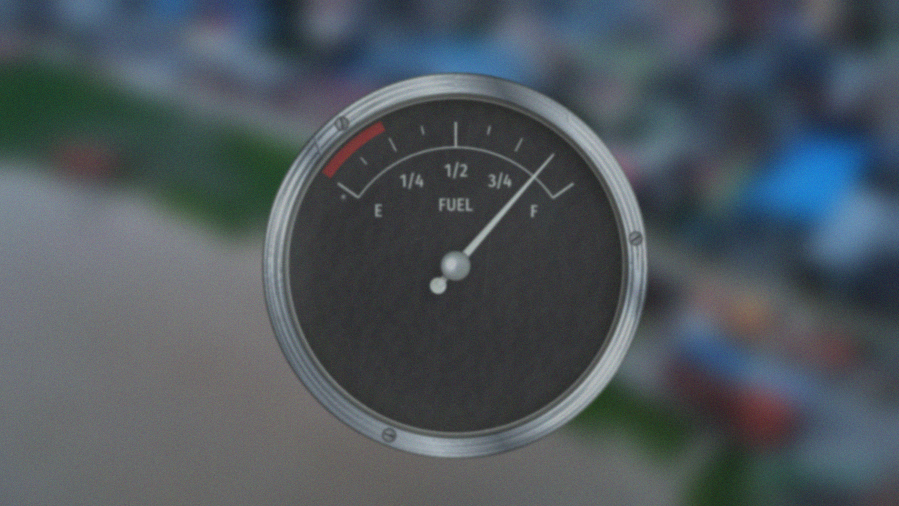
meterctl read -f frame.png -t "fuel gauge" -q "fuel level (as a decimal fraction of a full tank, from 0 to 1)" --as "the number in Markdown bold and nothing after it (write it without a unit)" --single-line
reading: **0.875**
